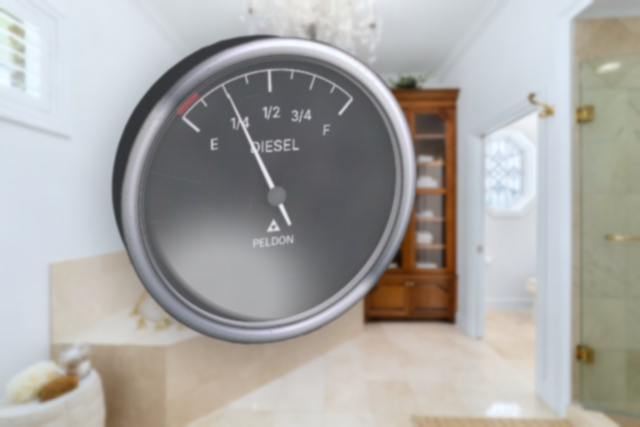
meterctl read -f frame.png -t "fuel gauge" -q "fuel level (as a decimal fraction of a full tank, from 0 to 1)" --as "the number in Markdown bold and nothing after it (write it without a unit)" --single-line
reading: **0.25**
